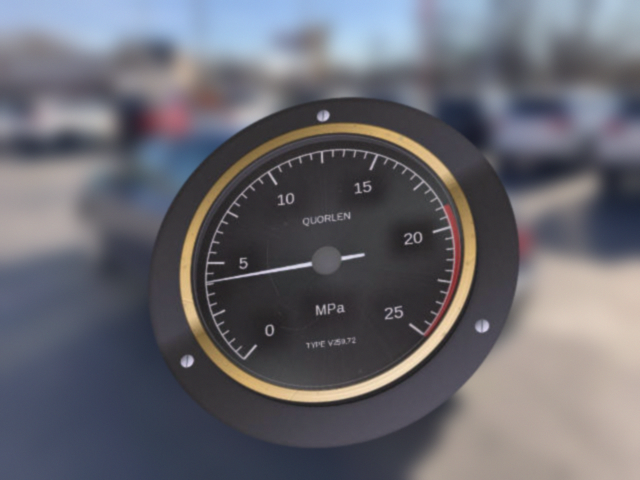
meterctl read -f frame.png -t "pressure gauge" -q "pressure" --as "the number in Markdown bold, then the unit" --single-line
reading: **4** MPa
